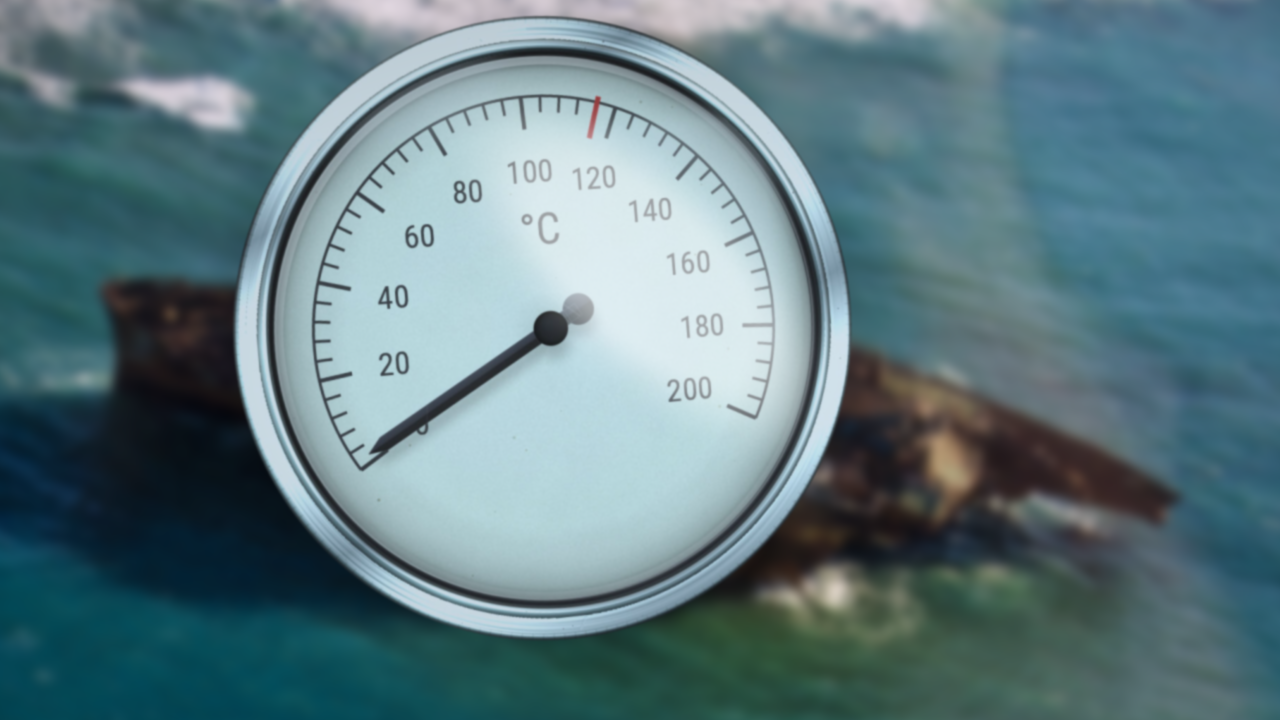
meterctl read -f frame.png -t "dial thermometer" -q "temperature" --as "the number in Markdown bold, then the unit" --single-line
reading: **2** °C
